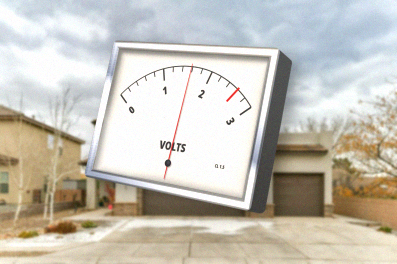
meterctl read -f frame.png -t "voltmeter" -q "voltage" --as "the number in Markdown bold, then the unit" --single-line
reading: **1.6** V
